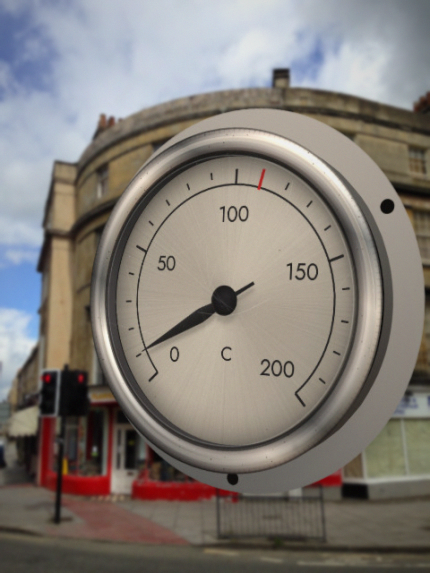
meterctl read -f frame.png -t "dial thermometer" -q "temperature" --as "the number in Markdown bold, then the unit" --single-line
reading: **10** °C
